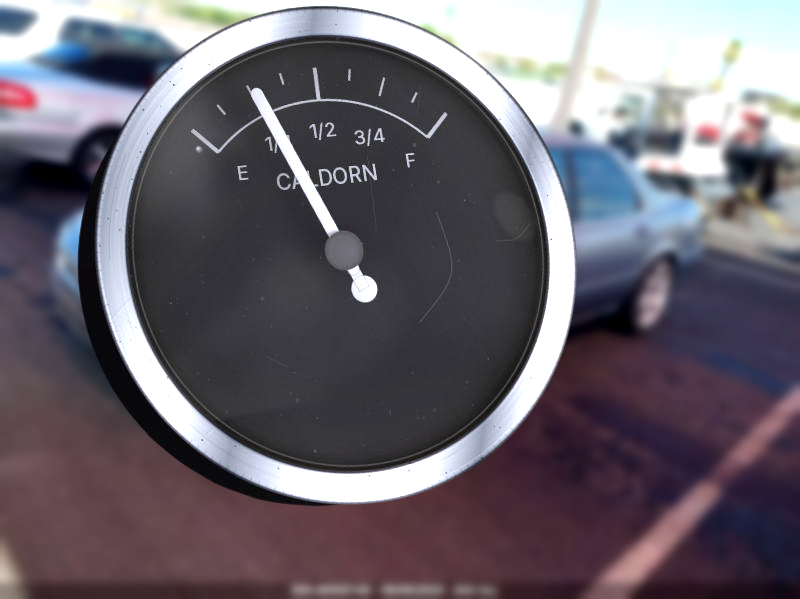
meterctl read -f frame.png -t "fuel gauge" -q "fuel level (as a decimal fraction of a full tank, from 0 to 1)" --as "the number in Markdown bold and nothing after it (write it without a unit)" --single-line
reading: **0.25**
